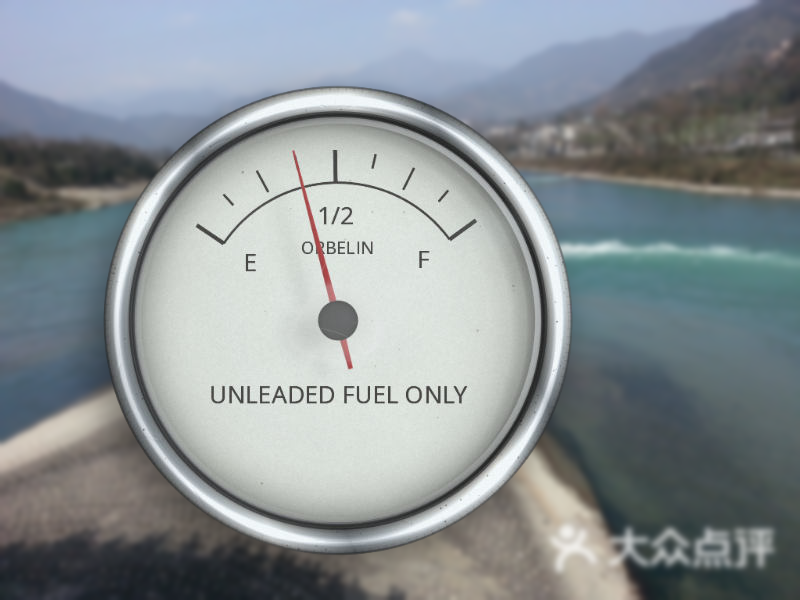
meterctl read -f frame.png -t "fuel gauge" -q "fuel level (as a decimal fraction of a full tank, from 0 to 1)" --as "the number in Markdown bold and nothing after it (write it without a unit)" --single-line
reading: **0.375**
